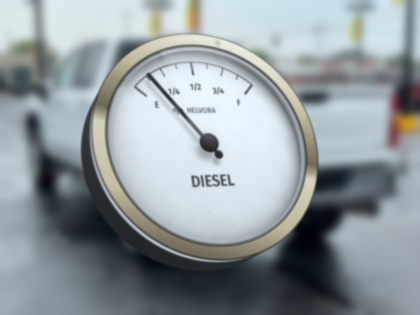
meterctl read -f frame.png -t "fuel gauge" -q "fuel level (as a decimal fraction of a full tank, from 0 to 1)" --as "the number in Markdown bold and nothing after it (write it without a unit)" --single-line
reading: **0.125**
